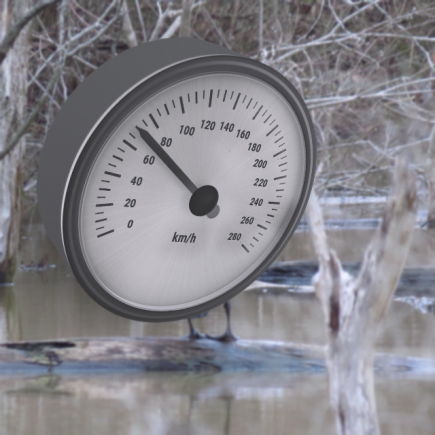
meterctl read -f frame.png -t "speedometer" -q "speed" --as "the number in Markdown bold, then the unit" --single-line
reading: **70** km/h
